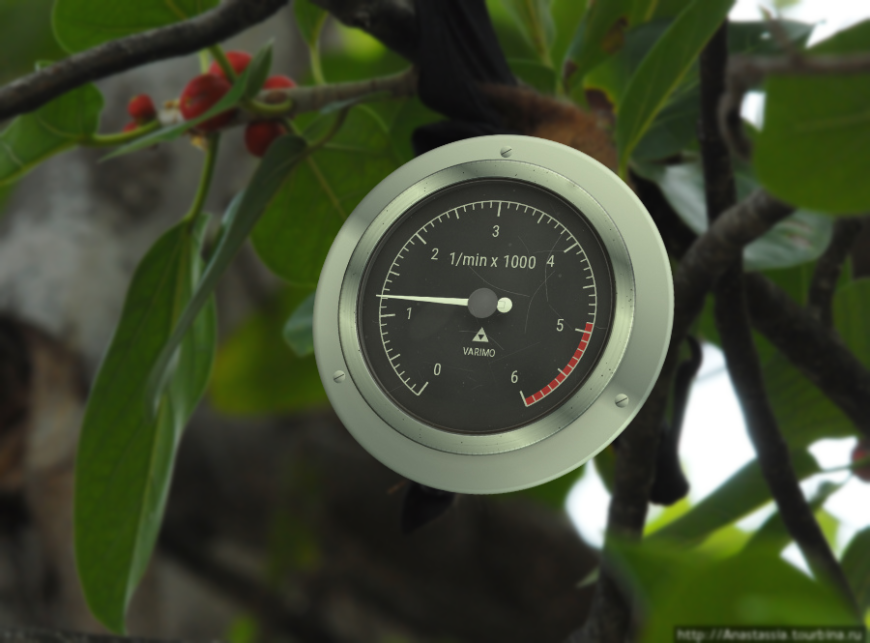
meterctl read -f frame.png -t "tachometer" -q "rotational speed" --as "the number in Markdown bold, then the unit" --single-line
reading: **1200** rpm
